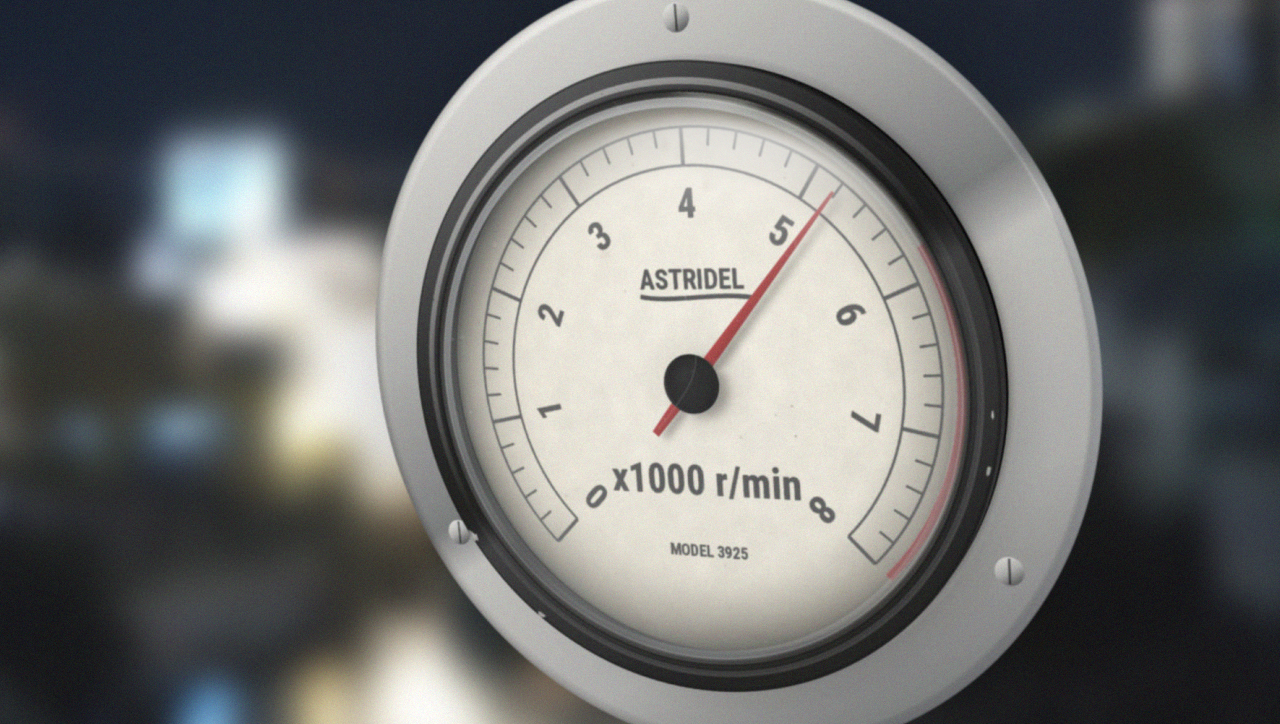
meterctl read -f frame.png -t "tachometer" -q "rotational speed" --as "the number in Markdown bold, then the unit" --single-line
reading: **5200** rpm
